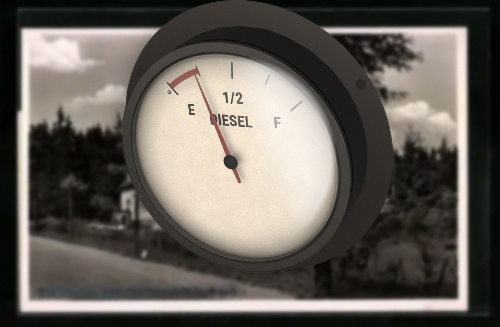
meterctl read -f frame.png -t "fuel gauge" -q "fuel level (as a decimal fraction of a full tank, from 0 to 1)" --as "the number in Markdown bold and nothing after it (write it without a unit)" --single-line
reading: **0.25**
